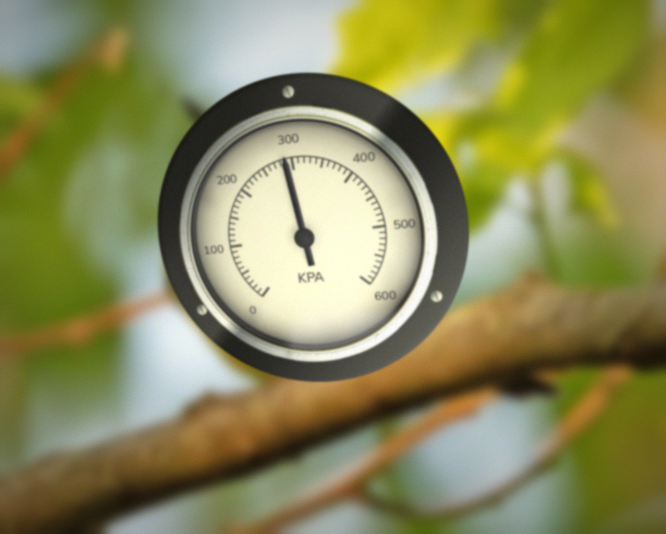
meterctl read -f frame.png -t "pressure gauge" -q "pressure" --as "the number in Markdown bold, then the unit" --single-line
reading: **290** kPa
